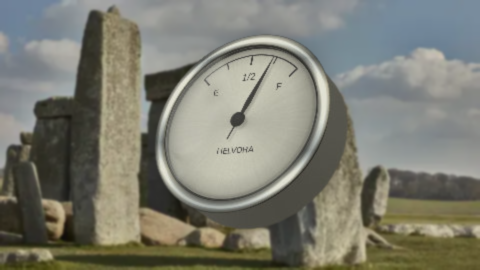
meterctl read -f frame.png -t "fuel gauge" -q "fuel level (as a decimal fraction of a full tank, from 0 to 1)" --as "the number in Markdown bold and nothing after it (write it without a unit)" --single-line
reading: **0.75**
